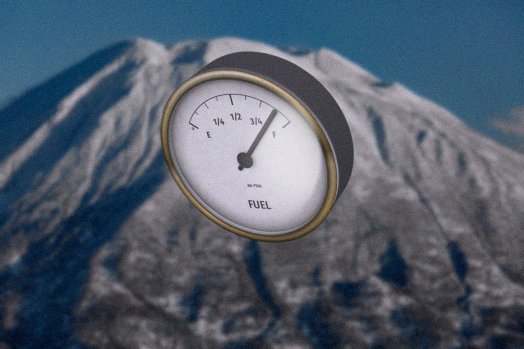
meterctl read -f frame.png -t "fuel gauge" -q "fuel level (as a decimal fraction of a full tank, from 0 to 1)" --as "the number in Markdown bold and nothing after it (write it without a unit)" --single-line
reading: **0.875**
